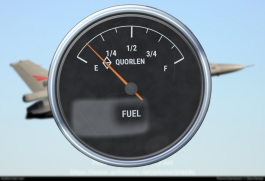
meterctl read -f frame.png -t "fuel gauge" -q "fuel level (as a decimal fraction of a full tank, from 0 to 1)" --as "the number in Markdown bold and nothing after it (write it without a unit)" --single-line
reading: **0.125**
